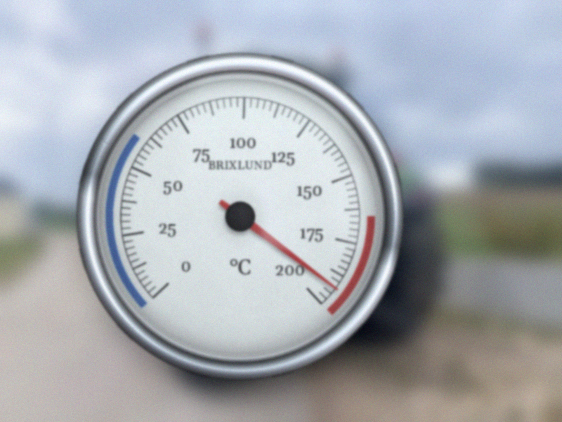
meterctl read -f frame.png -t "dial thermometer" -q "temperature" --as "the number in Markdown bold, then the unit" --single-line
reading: **192.5** °C
